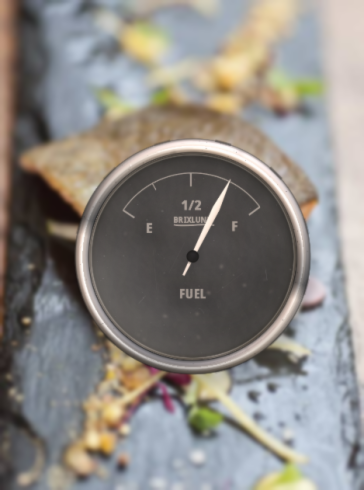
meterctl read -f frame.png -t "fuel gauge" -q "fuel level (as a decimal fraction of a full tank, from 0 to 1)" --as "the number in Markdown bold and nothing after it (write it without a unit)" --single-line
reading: **0.75**
